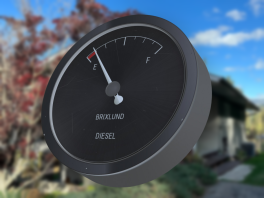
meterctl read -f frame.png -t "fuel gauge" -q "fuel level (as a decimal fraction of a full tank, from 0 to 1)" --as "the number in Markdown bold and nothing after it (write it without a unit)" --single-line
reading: **0.125**
